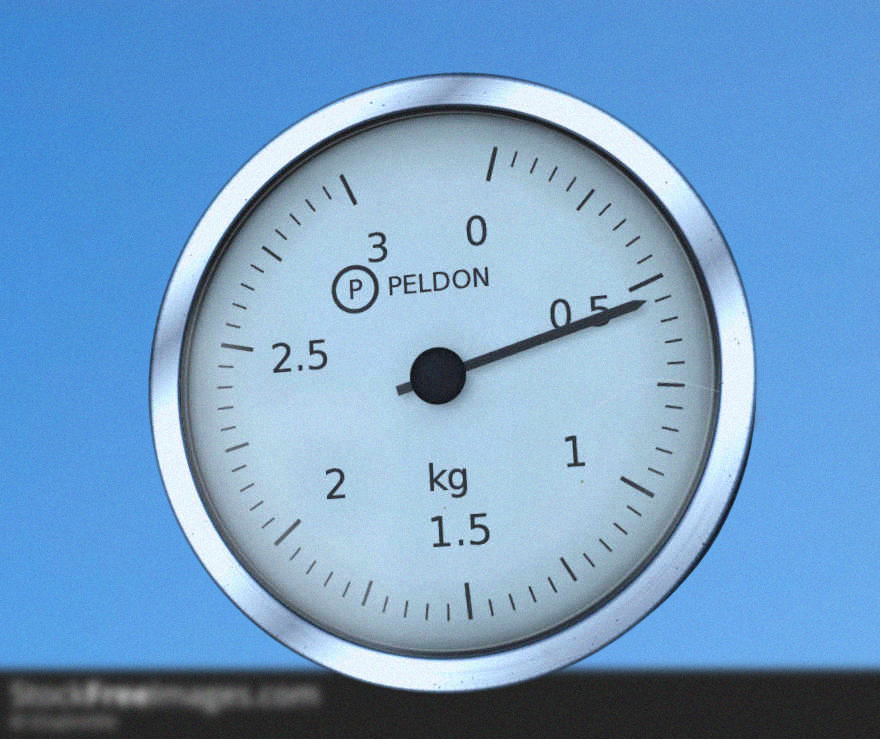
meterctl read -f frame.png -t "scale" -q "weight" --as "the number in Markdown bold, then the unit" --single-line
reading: **0.55** kg
